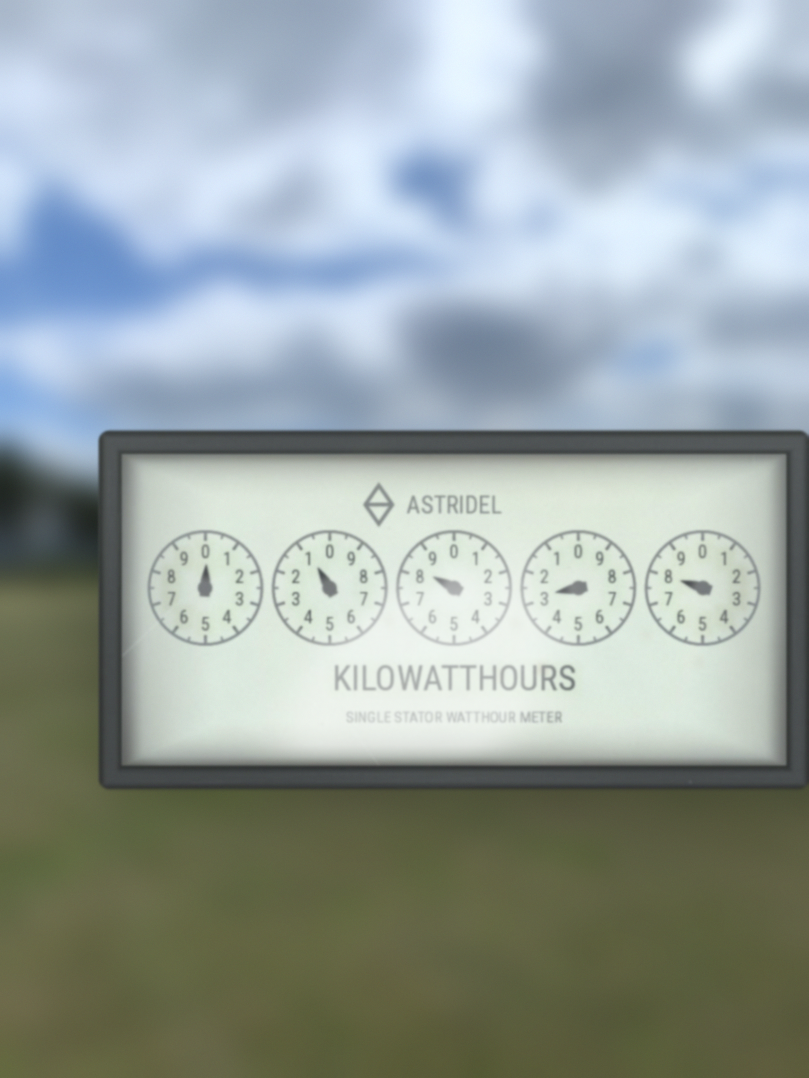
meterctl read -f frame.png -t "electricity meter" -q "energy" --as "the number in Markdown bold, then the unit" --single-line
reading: **828** kWh
